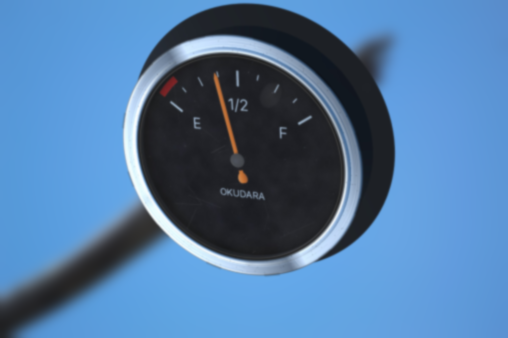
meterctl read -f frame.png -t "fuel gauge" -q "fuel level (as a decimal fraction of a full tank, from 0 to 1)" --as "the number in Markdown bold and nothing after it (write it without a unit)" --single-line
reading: **0.375**
